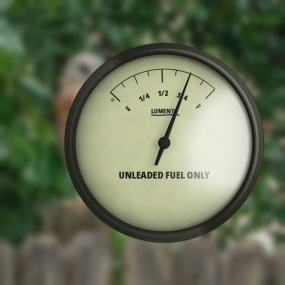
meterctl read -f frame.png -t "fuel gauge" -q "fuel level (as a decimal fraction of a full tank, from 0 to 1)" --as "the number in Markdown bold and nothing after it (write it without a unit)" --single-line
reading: **0.75**
